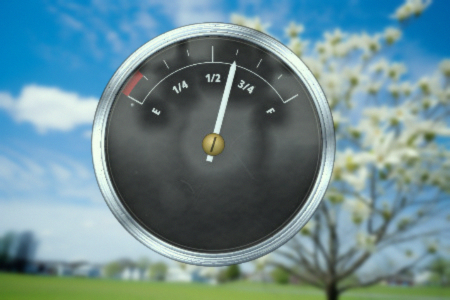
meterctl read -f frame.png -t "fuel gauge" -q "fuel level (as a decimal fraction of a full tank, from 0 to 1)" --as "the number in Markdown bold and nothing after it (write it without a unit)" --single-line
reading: **0.625**
